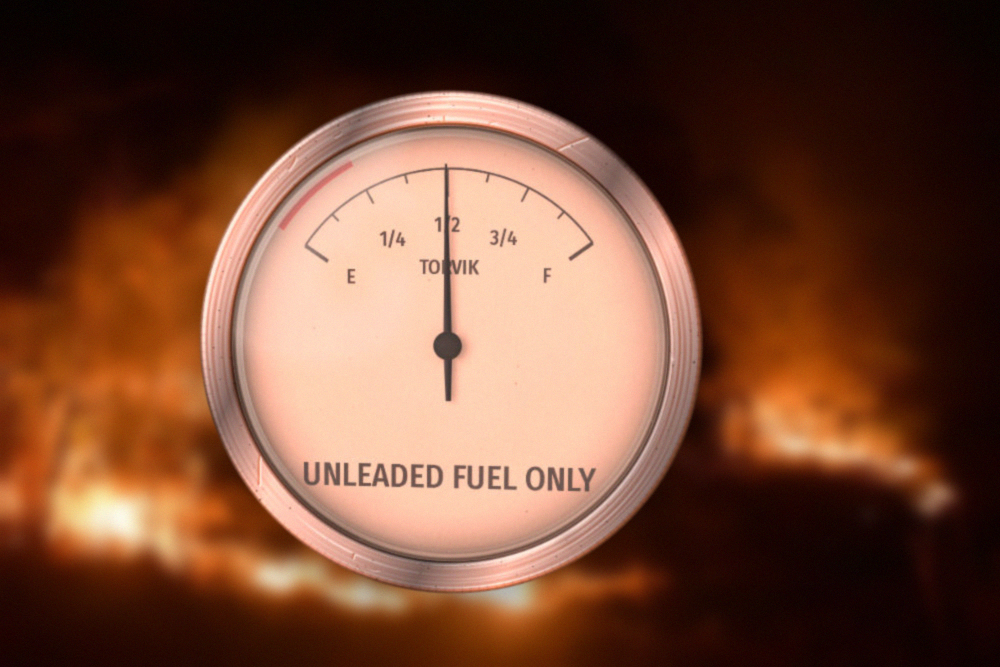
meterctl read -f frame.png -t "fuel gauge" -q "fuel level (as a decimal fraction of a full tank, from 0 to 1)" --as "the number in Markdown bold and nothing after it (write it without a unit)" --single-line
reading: **0.5**
